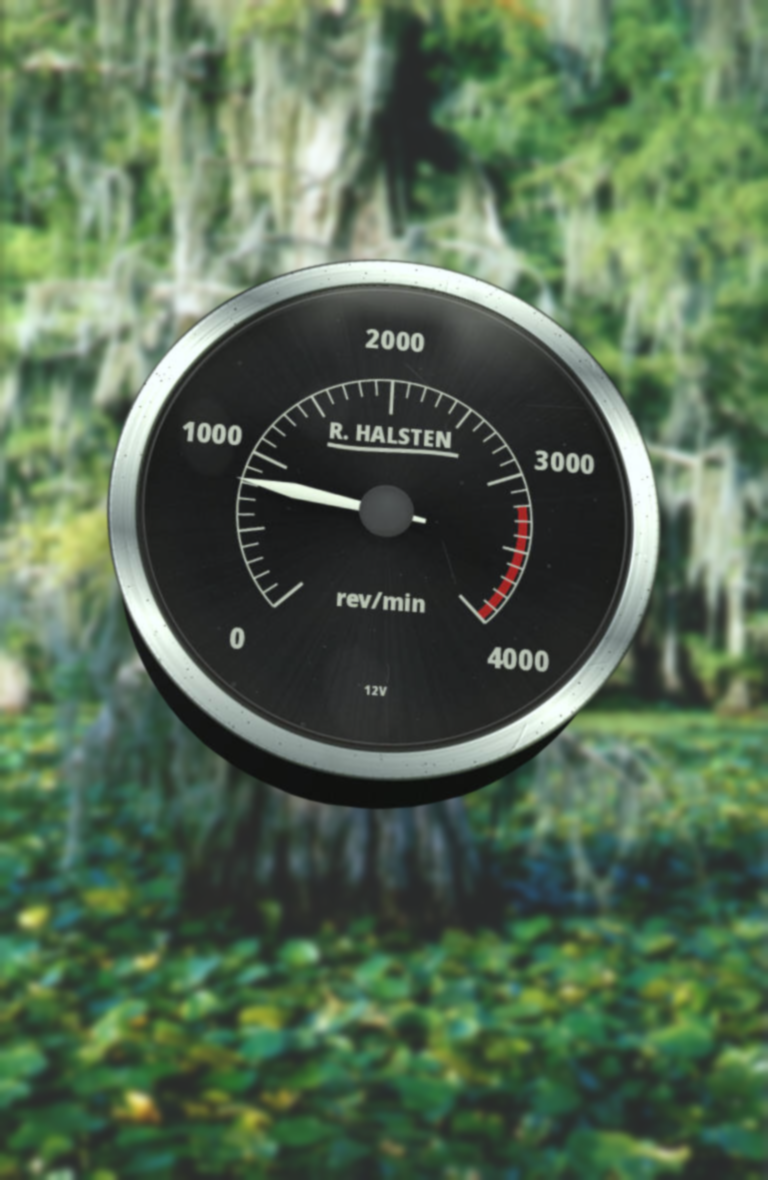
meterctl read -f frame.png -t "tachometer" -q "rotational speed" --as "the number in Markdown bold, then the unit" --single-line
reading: **800** rpm
